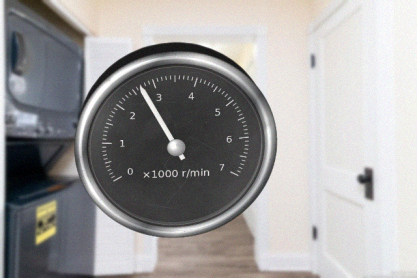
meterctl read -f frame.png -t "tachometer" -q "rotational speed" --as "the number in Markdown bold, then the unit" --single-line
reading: **2700** rpm
